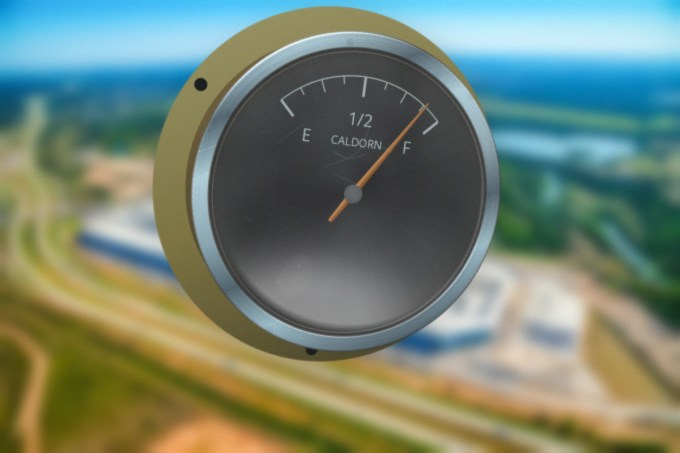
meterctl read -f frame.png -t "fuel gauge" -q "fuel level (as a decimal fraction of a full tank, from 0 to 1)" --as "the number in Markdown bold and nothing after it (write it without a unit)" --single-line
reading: **0.875**
